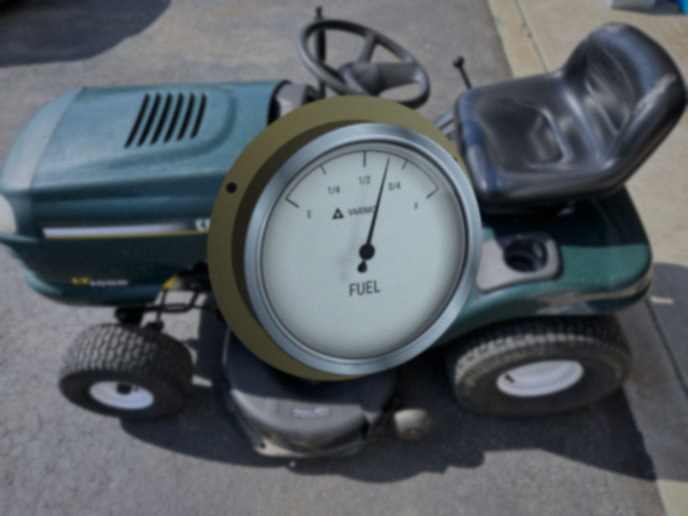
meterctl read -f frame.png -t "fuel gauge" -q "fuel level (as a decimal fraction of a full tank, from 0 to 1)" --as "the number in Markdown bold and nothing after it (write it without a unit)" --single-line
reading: **0.625**
